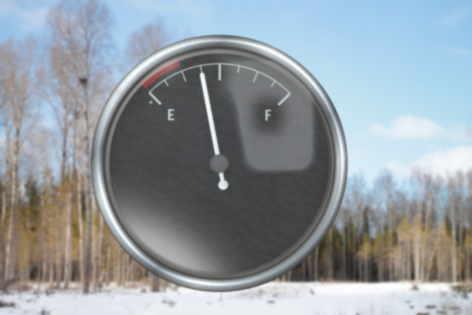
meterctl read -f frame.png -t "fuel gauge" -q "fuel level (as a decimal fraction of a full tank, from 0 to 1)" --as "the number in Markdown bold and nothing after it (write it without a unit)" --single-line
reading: **0.375**
